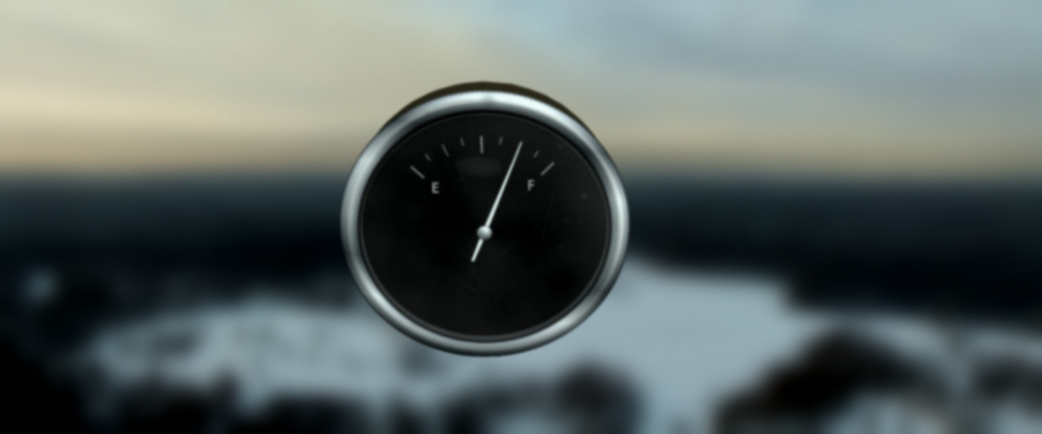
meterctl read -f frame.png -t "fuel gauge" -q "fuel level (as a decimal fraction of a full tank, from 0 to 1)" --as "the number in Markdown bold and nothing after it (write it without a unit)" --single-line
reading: **0.75**
